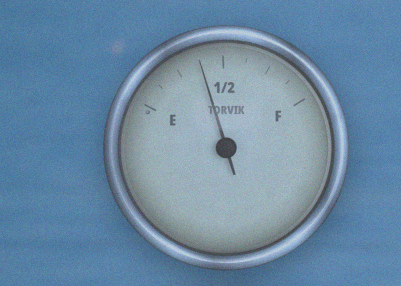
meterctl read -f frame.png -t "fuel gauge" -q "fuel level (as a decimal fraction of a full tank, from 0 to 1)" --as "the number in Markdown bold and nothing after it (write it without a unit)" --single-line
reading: **0.375**
